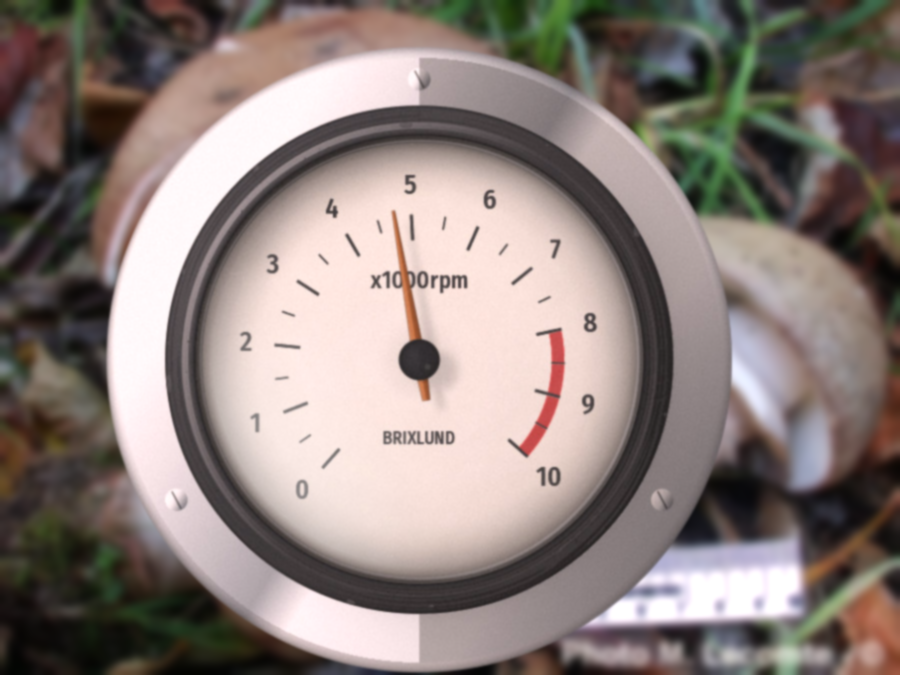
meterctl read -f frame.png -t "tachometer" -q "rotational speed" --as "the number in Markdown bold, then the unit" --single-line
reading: **4750** rpm
